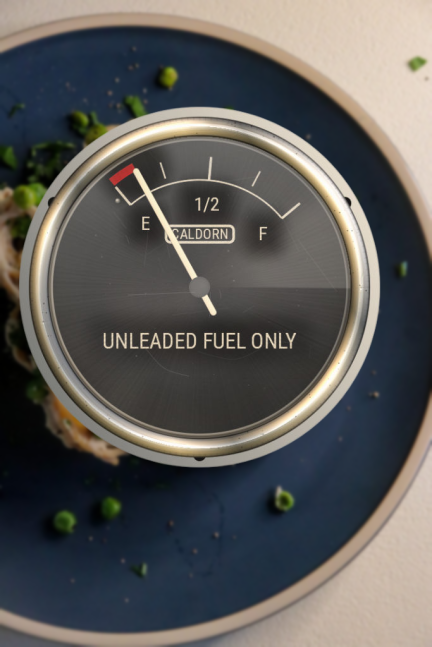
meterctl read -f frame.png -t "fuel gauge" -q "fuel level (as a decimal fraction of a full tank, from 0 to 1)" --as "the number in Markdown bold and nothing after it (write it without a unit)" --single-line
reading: **0.125**
